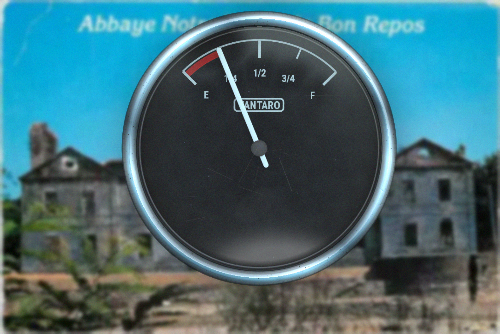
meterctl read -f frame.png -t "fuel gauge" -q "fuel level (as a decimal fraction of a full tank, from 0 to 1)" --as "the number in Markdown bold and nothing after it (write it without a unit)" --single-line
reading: **0.25**
